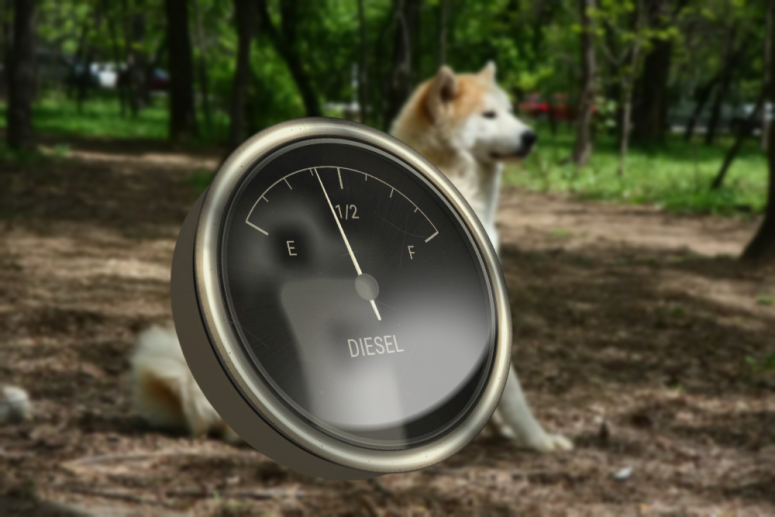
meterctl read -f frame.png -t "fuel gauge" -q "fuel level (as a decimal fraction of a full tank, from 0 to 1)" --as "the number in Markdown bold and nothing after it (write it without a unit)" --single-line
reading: **0.375**
